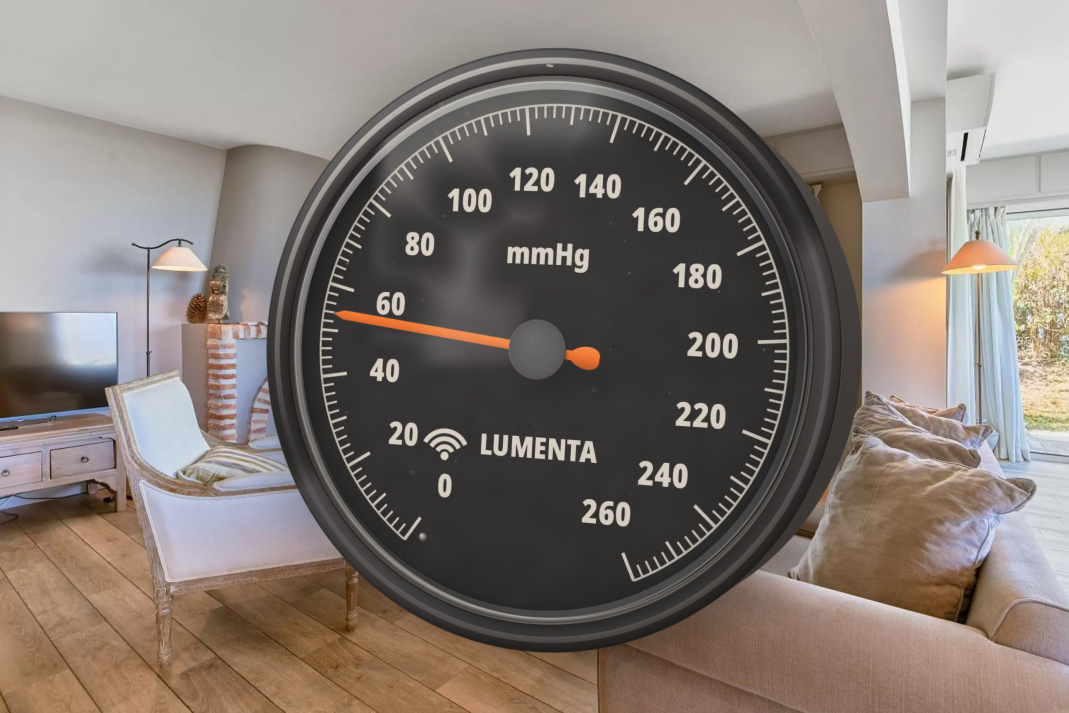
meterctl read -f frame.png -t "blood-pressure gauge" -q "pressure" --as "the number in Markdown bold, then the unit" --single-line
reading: **54** mmHg
